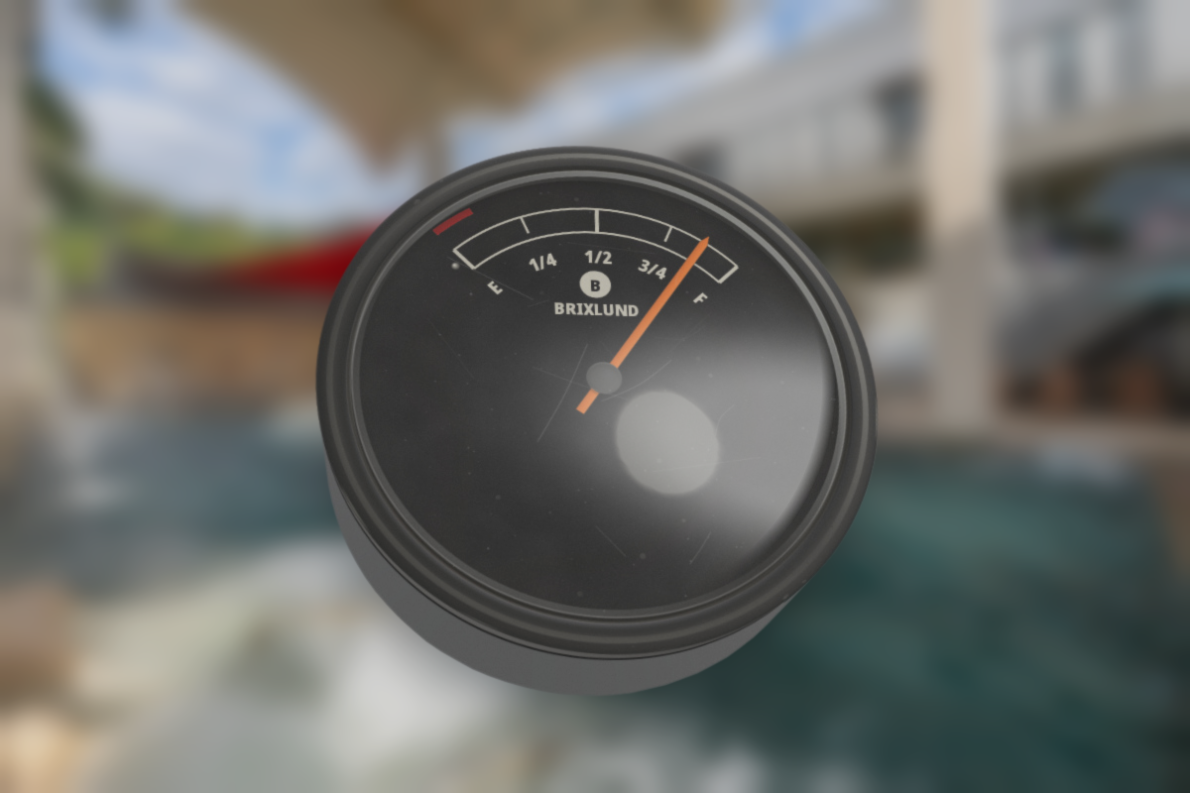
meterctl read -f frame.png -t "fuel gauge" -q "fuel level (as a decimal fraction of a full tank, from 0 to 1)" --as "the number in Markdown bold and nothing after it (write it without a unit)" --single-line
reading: **0.875**
